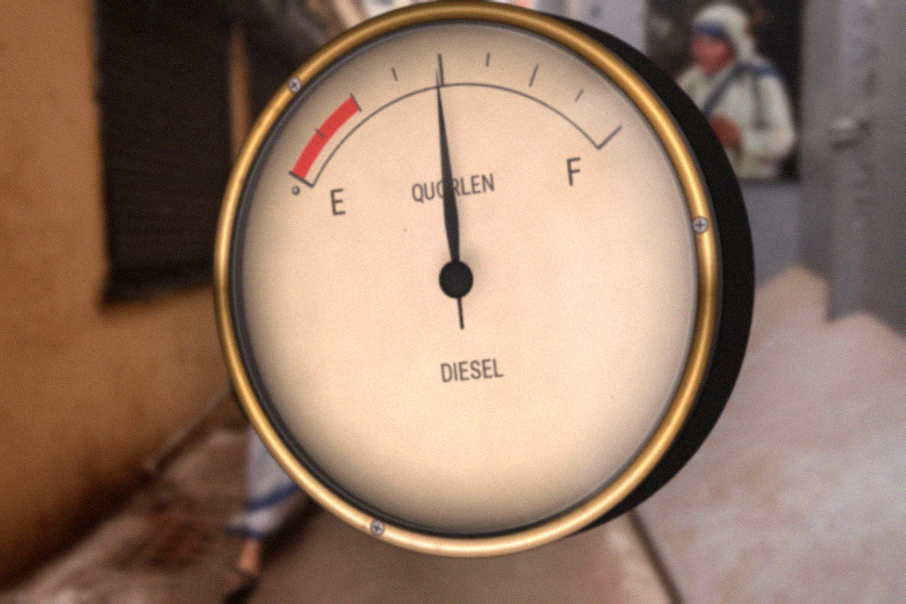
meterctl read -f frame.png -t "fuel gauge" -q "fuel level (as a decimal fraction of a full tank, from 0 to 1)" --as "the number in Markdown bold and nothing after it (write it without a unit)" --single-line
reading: **0.5**
